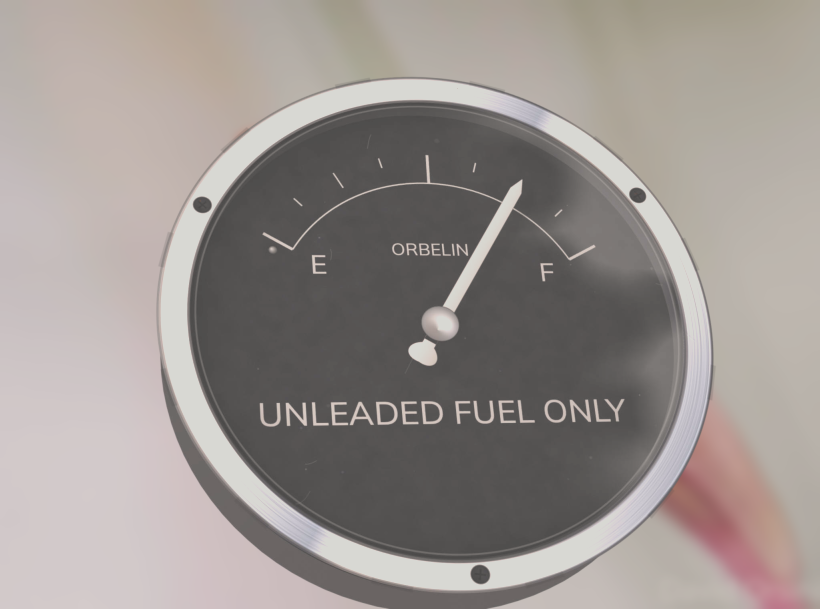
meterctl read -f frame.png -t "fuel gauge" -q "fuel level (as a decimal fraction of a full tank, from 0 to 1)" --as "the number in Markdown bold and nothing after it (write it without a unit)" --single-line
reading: **0.75**
